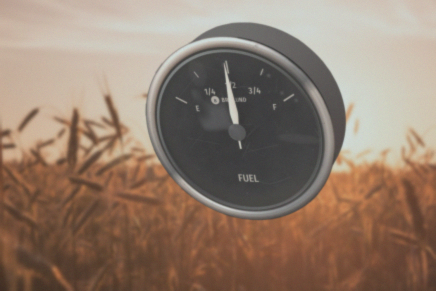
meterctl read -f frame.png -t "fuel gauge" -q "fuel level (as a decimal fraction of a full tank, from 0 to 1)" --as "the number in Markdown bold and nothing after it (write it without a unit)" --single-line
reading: **0.5**
